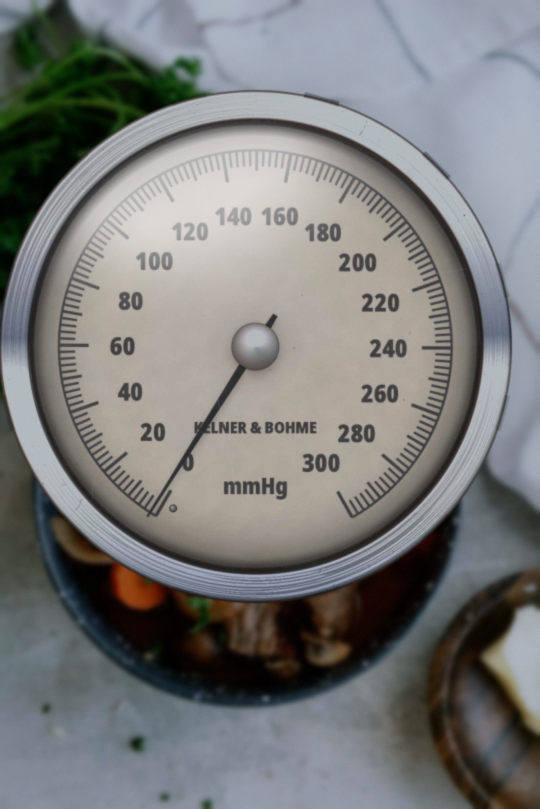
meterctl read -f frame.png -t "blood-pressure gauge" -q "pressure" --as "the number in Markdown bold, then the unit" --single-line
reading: **2** mmHg
